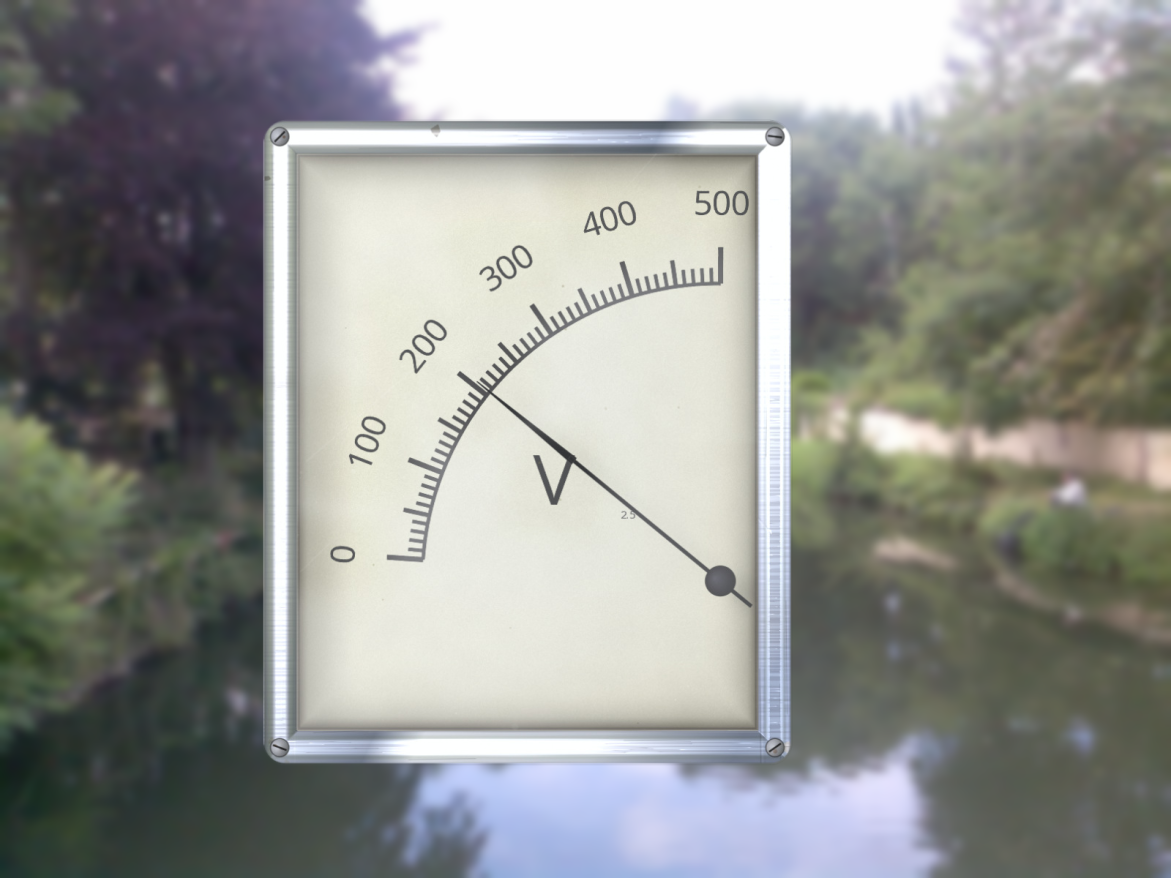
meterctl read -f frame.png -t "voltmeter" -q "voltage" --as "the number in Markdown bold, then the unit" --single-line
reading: **205** V
